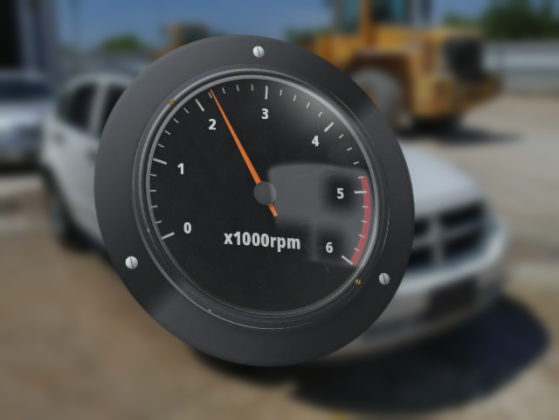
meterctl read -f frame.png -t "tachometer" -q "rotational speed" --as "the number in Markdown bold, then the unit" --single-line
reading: **2200** rpm
